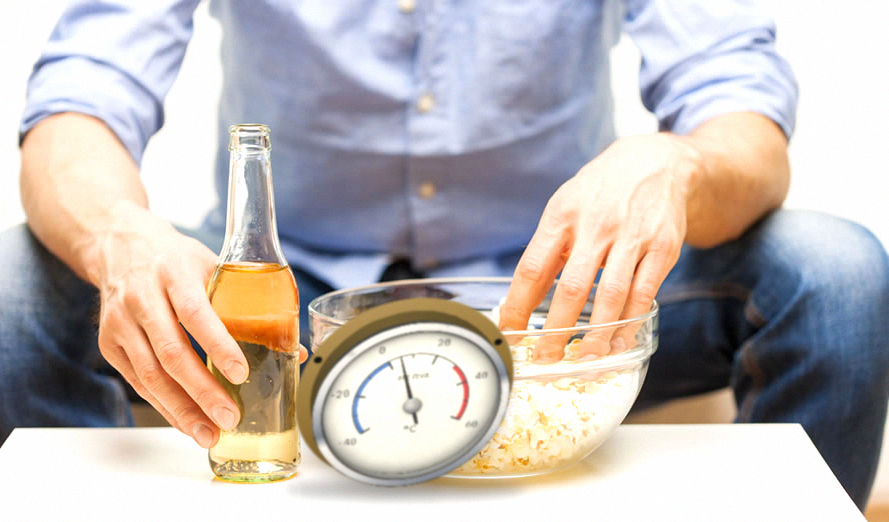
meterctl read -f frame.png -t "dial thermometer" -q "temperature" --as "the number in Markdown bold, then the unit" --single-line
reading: **5** °C
